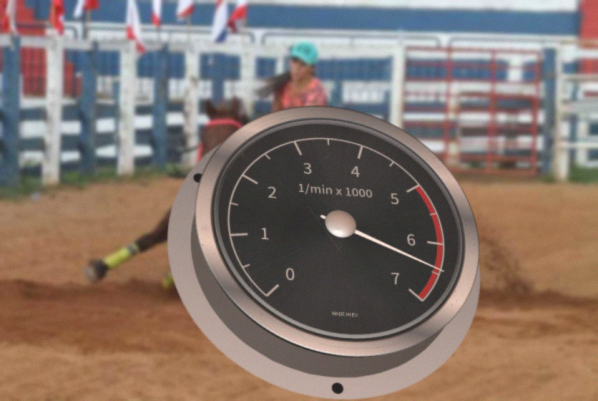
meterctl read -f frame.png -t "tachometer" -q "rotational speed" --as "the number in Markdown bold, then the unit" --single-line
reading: **6500** rpm
